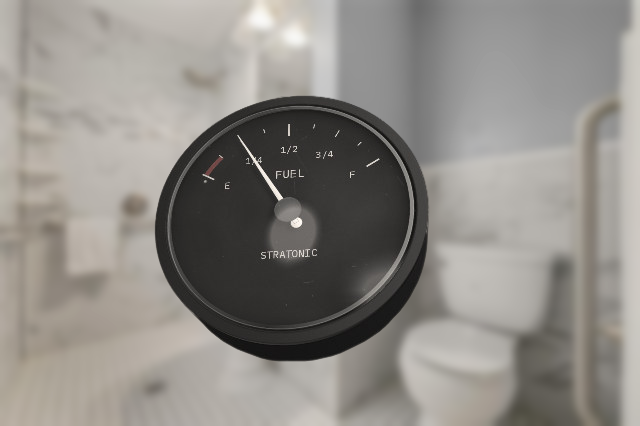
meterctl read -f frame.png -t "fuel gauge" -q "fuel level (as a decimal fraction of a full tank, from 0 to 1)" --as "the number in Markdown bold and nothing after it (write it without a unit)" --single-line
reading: **0.25**
